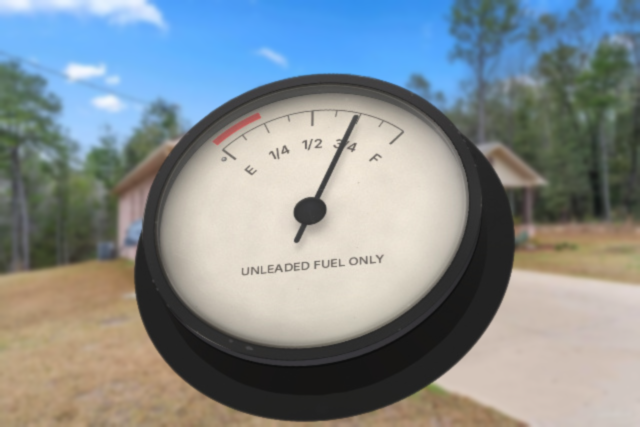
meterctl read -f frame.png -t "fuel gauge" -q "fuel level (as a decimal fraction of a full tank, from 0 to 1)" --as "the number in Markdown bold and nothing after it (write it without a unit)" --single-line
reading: **0.75**
